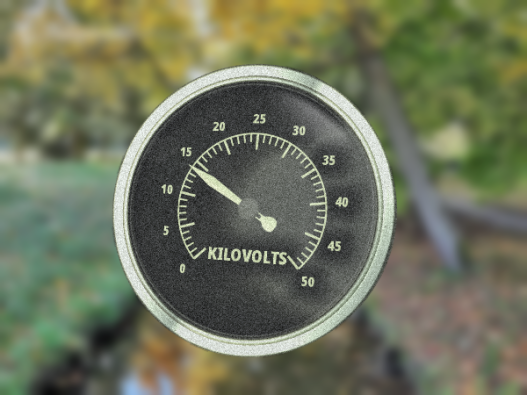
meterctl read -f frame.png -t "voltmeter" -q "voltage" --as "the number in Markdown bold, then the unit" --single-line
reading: **14** kV
